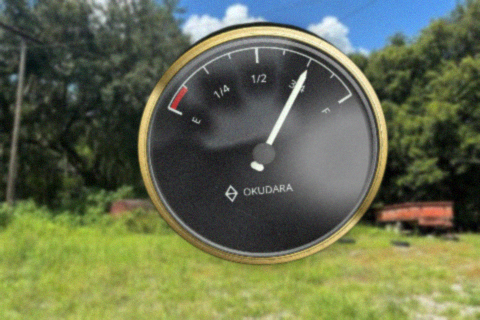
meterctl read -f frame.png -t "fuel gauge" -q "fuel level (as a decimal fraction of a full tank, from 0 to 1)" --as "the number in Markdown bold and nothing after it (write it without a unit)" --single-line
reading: **0.75**
